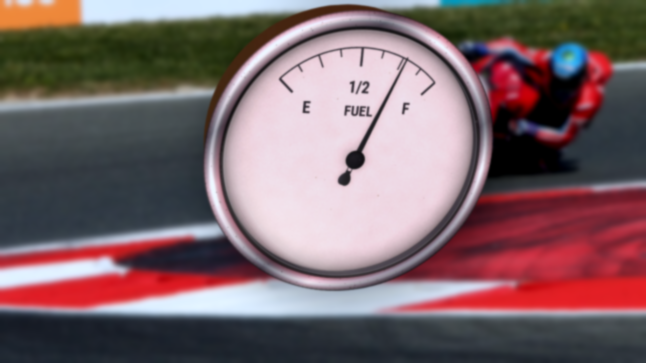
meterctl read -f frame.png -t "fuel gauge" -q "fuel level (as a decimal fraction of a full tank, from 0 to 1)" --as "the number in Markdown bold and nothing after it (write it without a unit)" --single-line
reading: **0.75**
